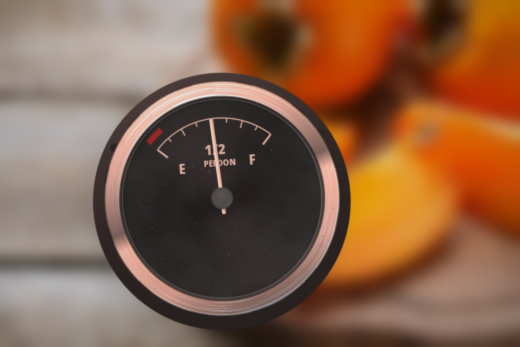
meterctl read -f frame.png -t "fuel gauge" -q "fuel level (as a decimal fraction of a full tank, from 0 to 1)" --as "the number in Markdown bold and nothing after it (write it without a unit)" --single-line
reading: **0.5**
